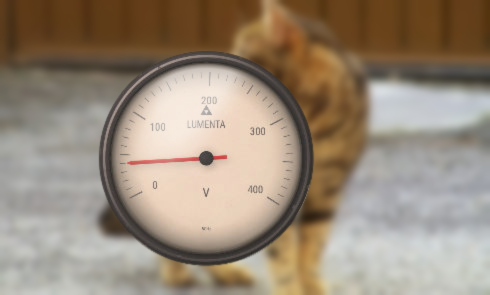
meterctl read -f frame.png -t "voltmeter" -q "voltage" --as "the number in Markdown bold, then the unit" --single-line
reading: **40** V
